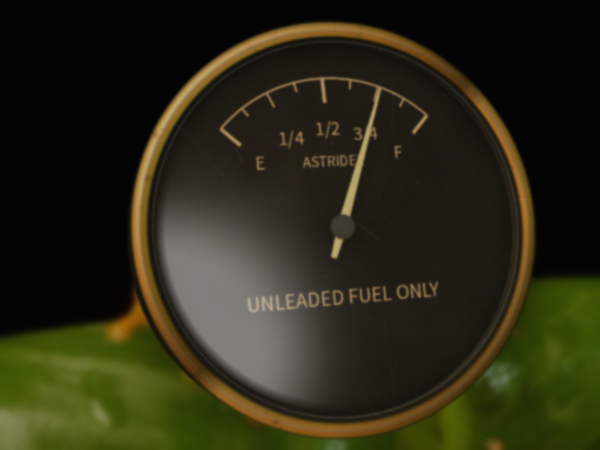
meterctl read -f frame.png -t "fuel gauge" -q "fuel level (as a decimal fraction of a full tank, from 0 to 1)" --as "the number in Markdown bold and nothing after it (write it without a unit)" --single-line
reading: **0.75**
